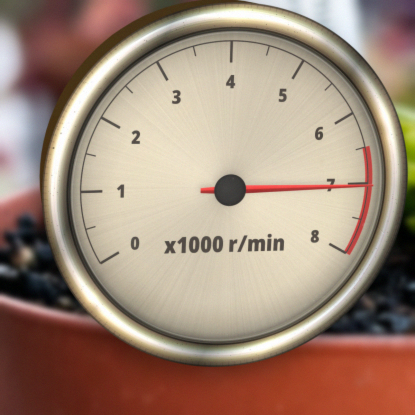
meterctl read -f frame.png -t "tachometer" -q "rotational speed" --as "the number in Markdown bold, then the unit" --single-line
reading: **7000** rpm
